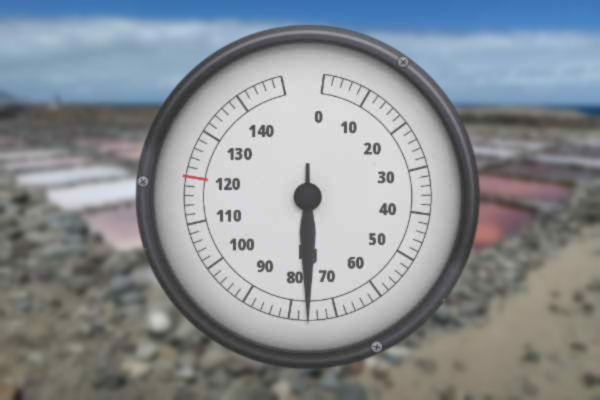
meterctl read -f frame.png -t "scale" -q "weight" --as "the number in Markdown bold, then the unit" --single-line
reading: **76** kg
